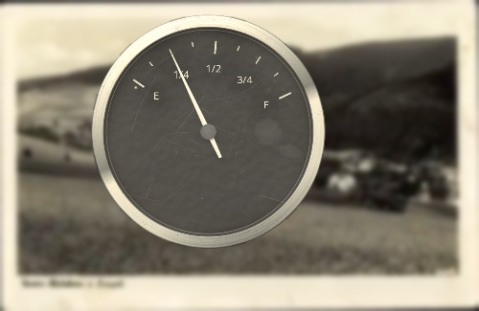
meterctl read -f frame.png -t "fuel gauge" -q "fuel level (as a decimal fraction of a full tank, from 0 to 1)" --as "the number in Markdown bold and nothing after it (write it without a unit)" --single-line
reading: **0.25**
